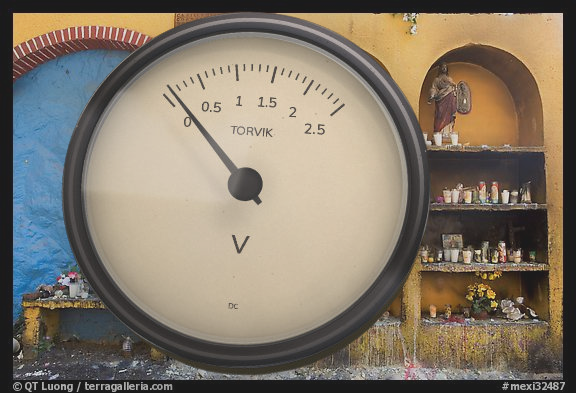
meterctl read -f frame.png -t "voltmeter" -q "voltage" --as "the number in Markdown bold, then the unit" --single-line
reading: **0.1** V
